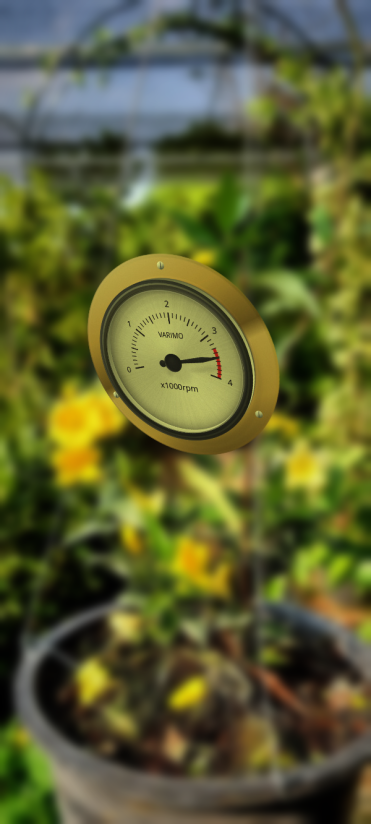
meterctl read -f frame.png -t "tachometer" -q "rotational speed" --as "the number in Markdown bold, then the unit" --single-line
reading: **3500** rpm
